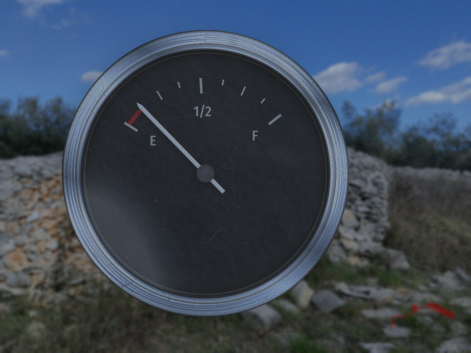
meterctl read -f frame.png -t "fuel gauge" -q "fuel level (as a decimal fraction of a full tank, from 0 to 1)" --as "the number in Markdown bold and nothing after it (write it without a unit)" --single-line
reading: **0.125**
